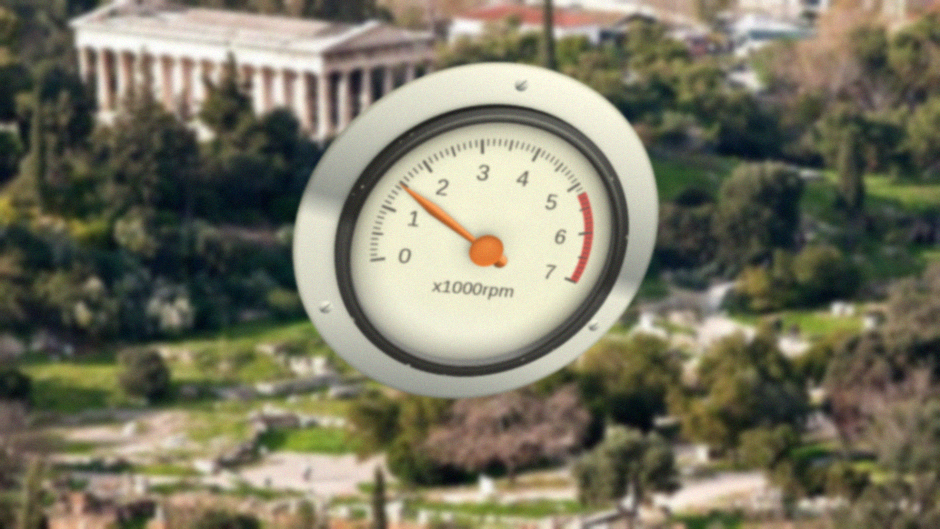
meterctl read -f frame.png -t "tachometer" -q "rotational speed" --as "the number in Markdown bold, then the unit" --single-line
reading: **1500** rpm
